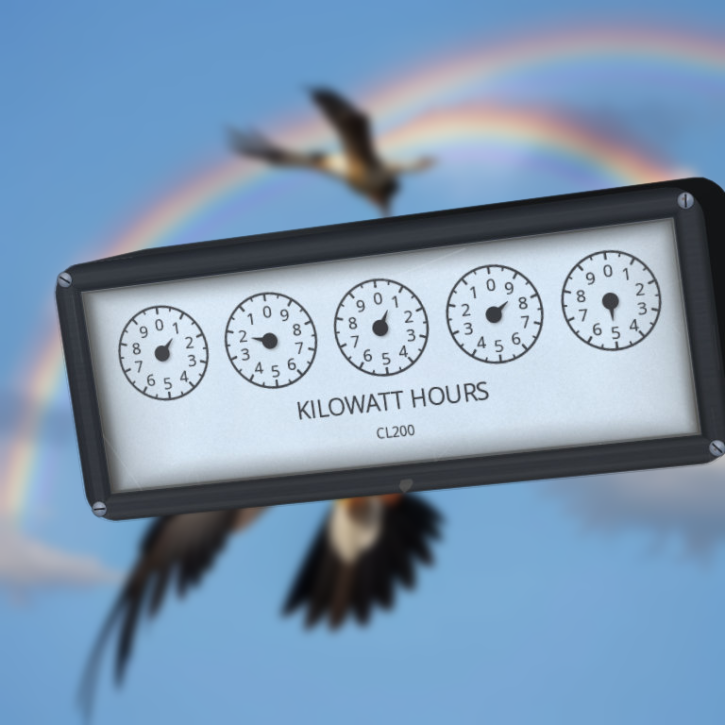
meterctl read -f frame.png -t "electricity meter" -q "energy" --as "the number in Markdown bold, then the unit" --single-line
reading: **12085** kWh
